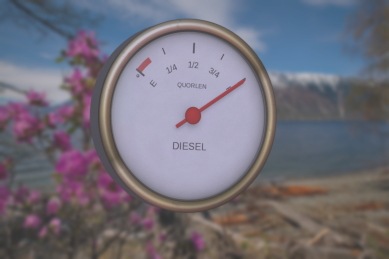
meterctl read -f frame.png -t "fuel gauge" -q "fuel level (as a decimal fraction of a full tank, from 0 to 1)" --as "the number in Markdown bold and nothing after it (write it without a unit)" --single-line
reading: **1**
